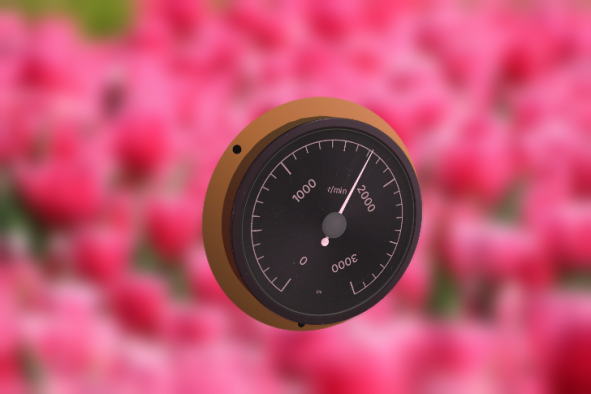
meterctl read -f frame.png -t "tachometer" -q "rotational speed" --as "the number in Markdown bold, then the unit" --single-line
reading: **1700** rpm
